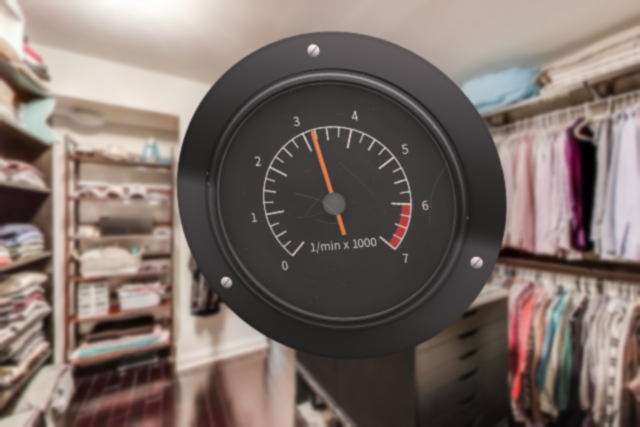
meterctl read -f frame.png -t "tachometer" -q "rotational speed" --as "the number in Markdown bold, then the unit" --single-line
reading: **3250** rpm
